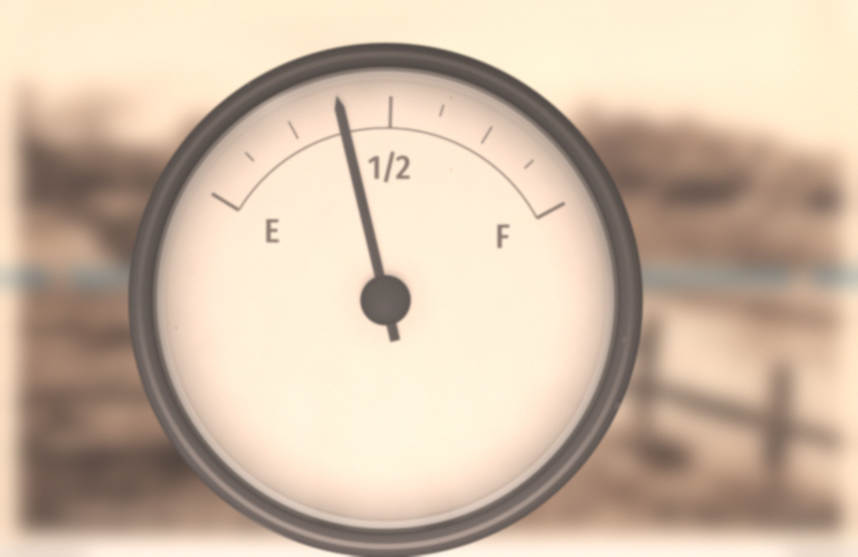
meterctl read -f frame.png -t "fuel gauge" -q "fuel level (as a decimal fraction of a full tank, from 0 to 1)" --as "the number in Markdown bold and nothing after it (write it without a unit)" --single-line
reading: **0.375**
